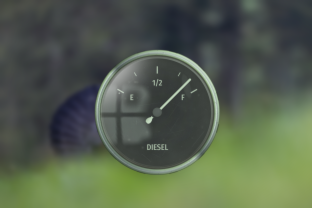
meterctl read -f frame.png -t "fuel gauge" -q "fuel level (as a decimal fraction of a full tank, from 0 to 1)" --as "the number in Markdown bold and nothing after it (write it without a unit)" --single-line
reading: **0.875**
